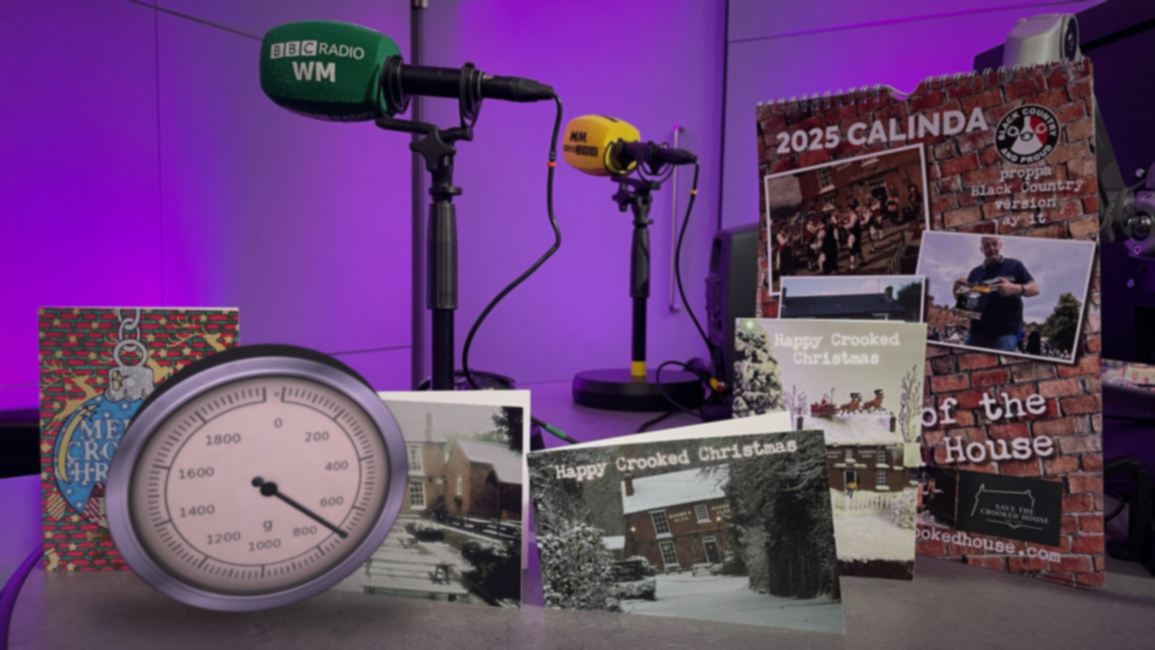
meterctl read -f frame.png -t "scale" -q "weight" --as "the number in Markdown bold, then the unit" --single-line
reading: **700** g
